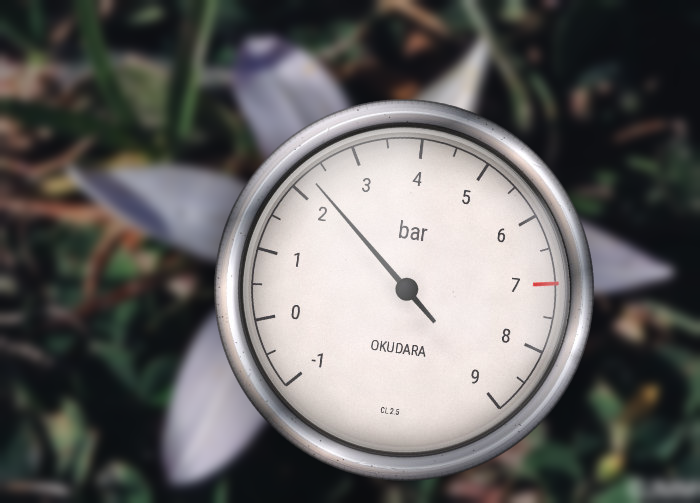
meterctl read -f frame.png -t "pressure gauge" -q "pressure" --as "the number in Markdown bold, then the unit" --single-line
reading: **2.25** bar
